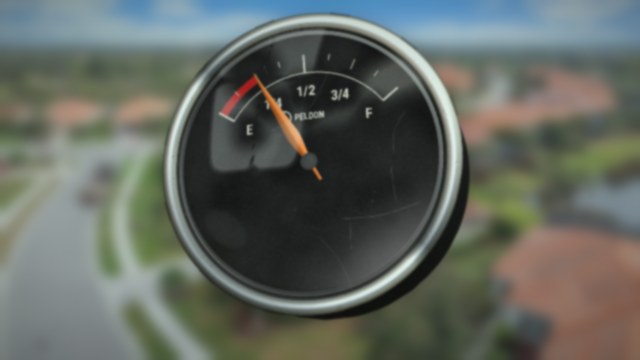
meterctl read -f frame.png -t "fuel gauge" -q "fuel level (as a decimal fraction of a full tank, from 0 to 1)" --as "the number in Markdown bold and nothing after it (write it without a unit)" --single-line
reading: **0.25**
